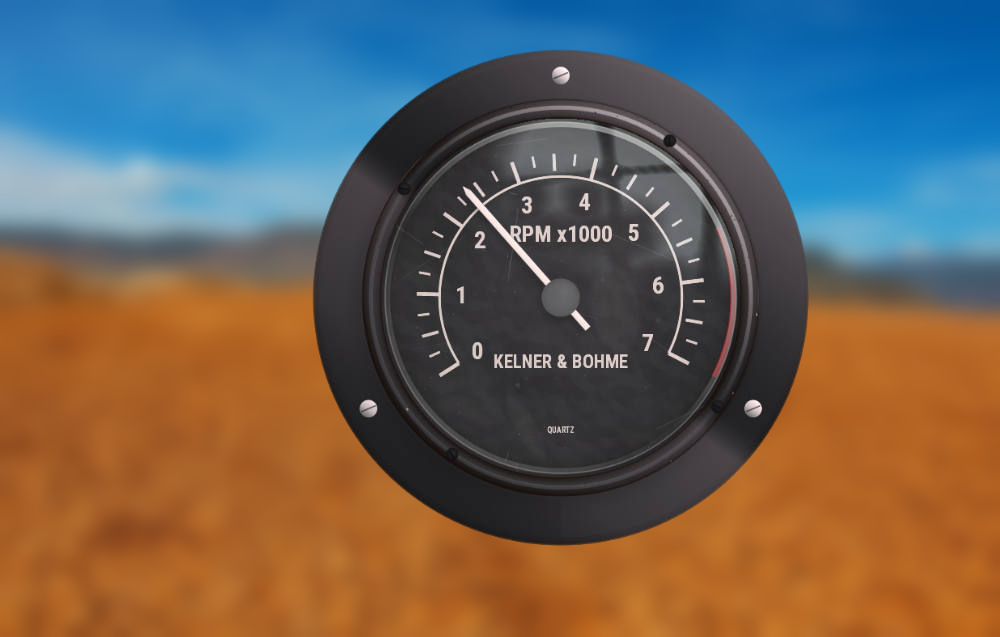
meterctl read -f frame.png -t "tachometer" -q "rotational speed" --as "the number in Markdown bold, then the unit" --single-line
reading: **2375** rpm
